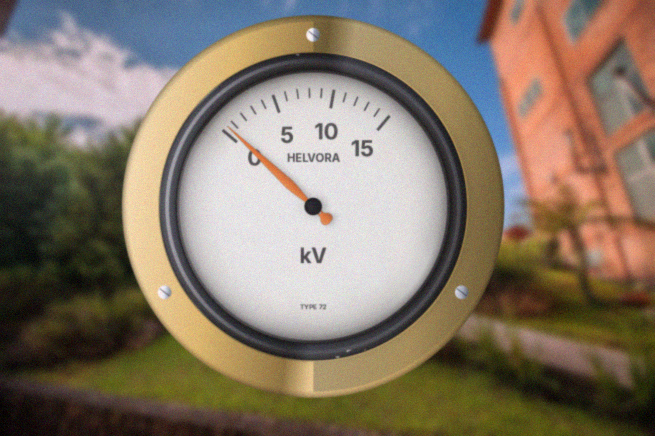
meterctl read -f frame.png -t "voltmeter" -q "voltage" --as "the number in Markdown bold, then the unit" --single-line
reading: **0.5** kV
